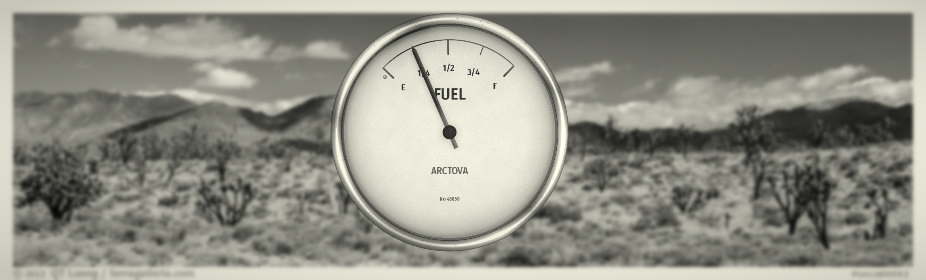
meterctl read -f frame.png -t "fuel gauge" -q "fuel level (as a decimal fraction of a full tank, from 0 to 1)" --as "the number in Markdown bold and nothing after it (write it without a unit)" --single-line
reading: **0.25**
